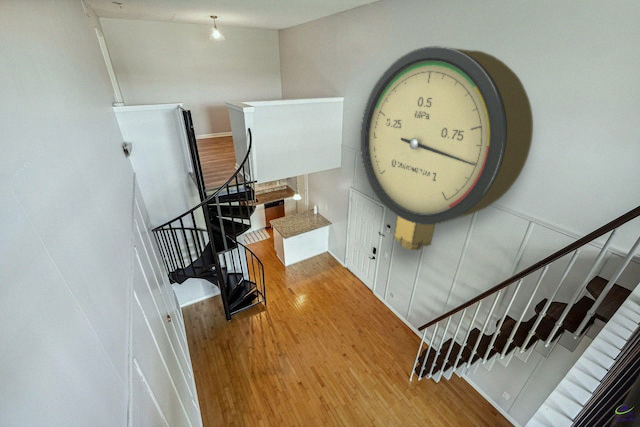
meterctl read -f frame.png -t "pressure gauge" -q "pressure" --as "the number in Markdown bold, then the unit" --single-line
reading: **0.85** MPa
